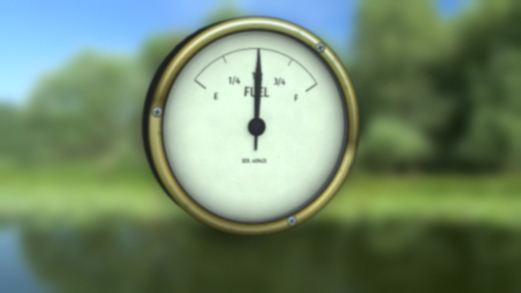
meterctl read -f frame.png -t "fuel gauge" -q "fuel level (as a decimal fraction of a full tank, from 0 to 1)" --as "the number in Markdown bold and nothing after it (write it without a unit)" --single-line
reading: **0.5**
